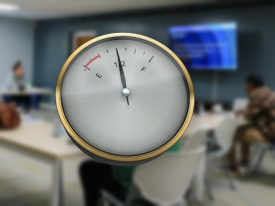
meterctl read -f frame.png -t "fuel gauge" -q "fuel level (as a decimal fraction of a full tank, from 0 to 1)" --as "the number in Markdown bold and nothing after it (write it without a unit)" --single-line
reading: **0.5**
